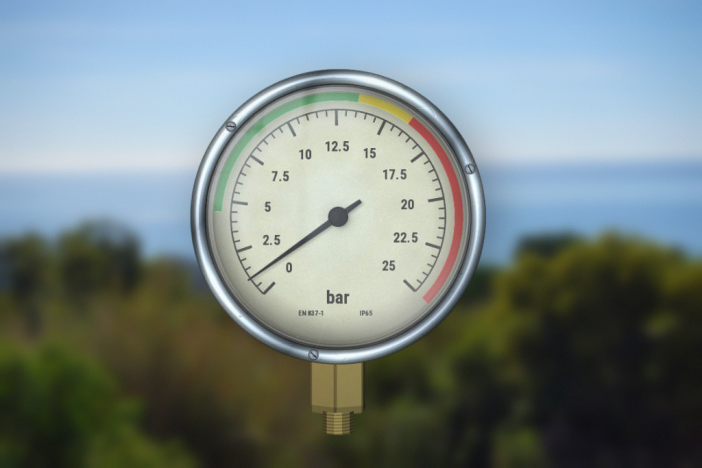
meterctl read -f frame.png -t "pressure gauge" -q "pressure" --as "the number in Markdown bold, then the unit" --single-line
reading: **1** bar
